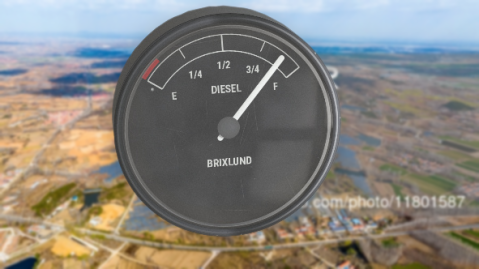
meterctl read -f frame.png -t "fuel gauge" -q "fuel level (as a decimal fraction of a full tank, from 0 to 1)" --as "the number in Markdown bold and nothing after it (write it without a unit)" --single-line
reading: **0.875**
